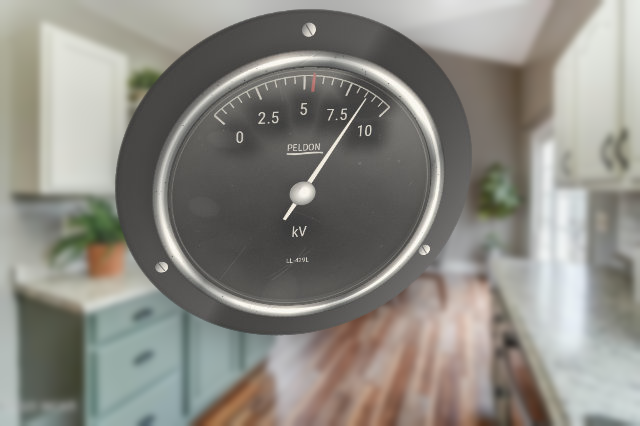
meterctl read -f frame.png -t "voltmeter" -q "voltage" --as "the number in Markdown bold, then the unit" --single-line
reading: **8.5** kV
